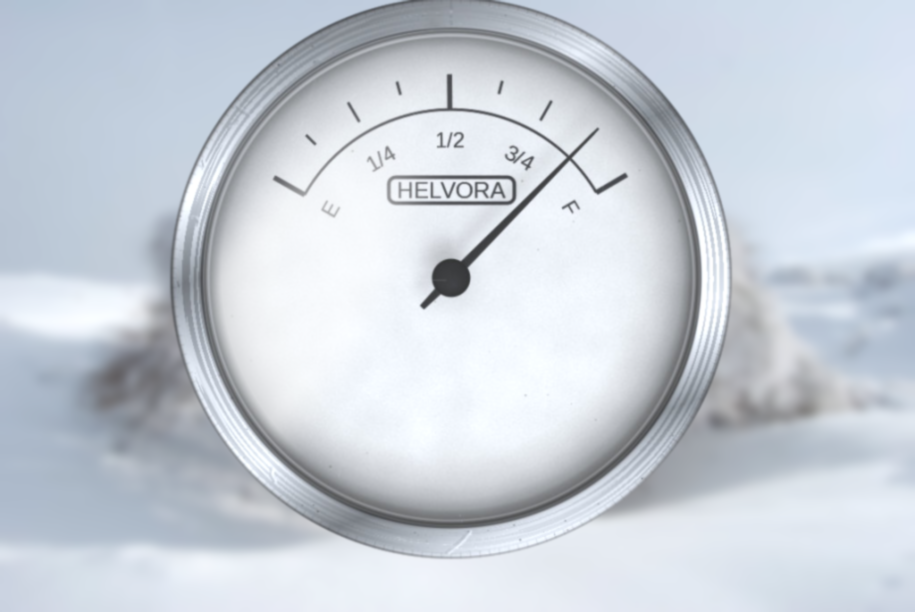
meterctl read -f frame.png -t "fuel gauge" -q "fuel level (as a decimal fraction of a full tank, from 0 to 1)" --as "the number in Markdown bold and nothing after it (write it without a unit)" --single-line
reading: **0.875**
